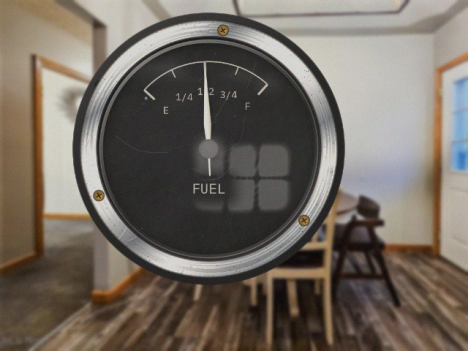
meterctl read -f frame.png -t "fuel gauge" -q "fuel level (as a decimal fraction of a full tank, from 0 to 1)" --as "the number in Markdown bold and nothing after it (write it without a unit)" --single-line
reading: **0.5**
